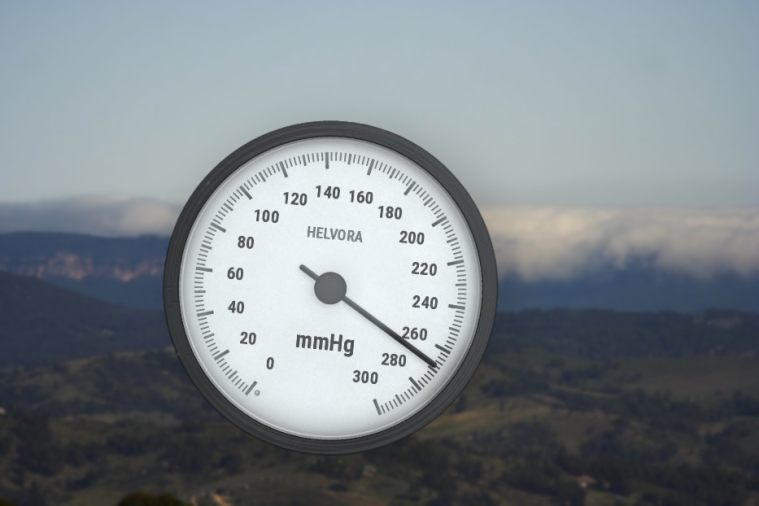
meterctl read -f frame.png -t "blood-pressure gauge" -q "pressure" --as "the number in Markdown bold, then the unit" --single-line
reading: **268** mmHg
